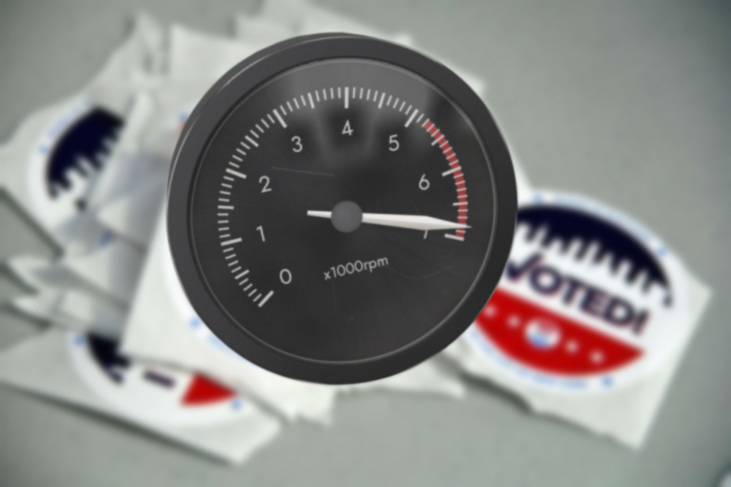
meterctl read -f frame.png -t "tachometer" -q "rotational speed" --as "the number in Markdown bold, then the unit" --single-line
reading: **6800** rpm
